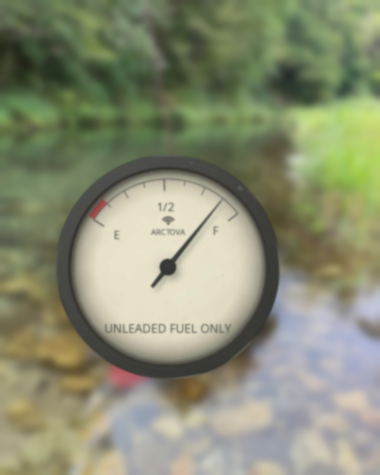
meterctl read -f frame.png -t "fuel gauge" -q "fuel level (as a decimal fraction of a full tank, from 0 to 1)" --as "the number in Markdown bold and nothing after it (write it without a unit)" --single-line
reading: **0.875**
